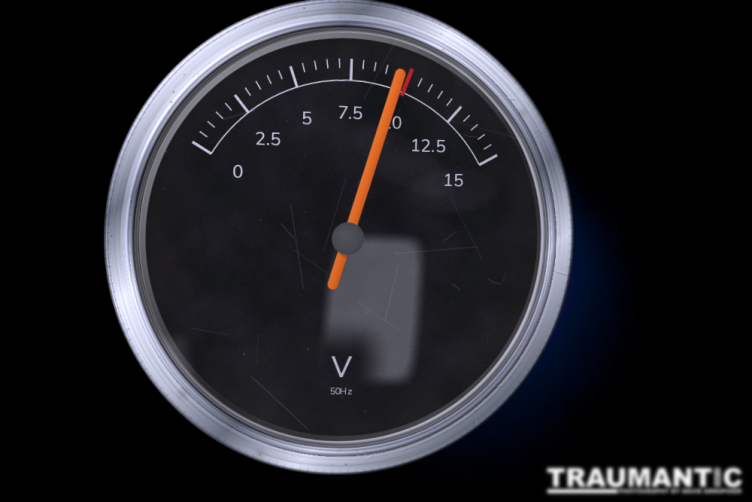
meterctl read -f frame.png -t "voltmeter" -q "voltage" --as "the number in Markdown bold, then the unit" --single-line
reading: **9.5** V
